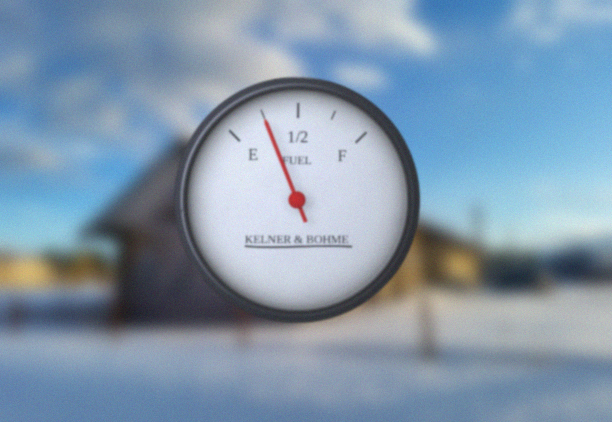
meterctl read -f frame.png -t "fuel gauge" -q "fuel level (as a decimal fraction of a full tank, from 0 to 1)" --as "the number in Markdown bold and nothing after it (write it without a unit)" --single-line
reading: **0.25**
